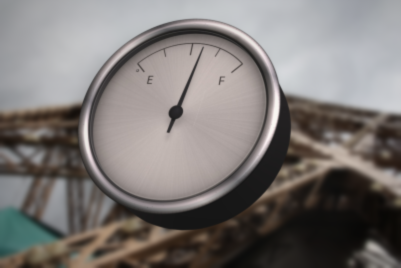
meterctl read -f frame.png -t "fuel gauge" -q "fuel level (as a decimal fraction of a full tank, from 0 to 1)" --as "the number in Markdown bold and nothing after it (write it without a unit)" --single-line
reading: **0.625**
